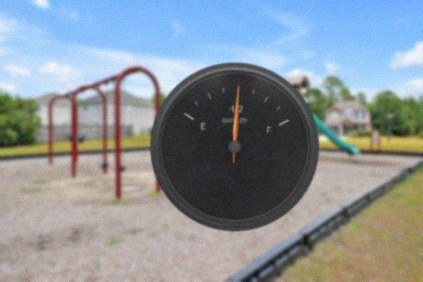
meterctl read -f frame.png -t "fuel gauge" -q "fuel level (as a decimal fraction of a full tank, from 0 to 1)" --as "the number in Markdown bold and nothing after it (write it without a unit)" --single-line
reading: **0.5**
